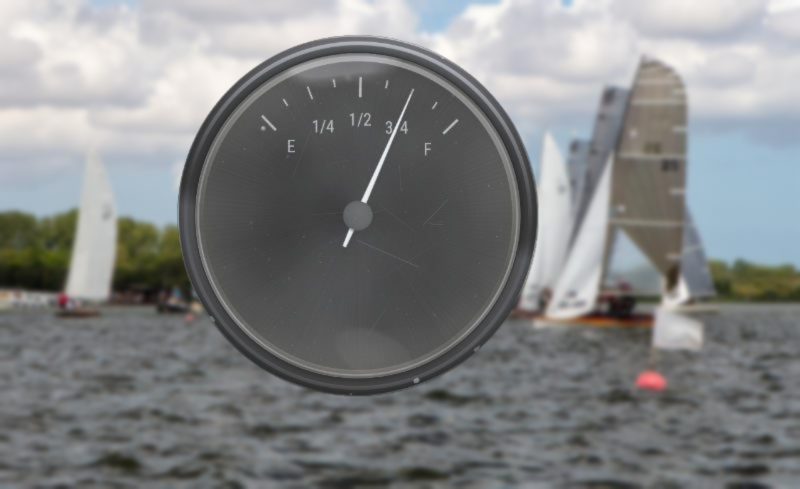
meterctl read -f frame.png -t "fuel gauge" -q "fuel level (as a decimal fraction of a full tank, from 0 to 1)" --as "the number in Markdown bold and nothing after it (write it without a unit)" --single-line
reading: **0.75**
